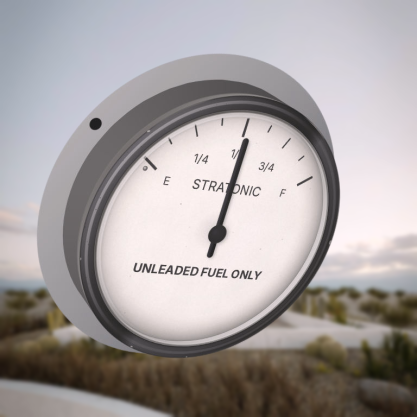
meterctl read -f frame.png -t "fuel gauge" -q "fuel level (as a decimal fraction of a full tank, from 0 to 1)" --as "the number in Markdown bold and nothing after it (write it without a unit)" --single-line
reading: **0.5**
